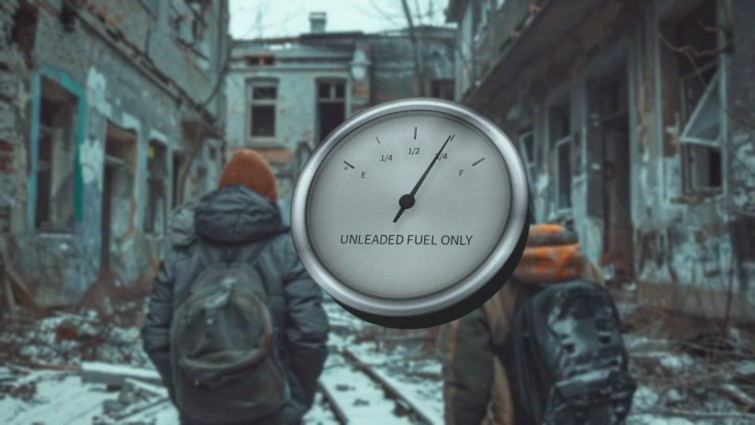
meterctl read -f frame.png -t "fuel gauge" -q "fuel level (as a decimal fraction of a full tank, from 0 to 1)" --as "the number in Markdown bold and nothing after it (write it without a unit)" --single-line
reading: **0.75**
